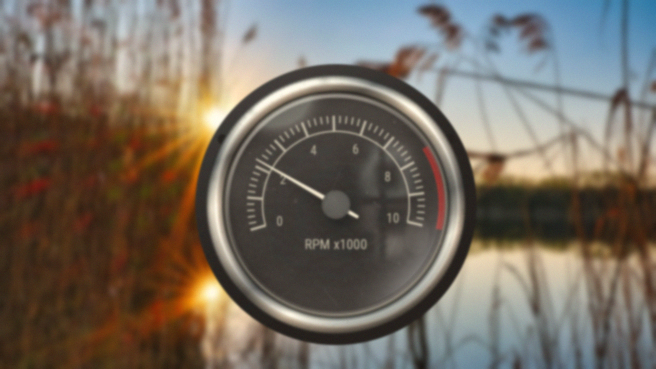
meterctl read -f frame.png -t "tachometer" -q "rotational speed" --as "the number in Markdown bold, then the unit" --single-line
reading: **2200** rpm
